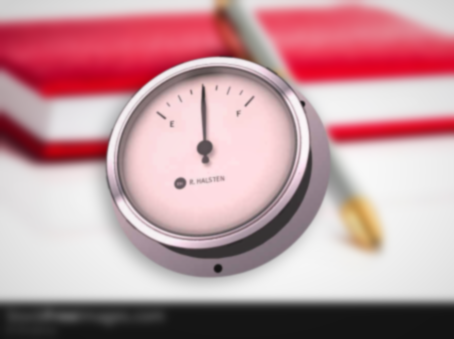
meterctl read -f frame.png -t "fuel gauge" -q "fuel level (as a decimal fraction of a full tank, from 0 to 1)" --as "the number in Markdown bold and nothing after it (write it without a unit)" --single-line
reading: **0.5**
